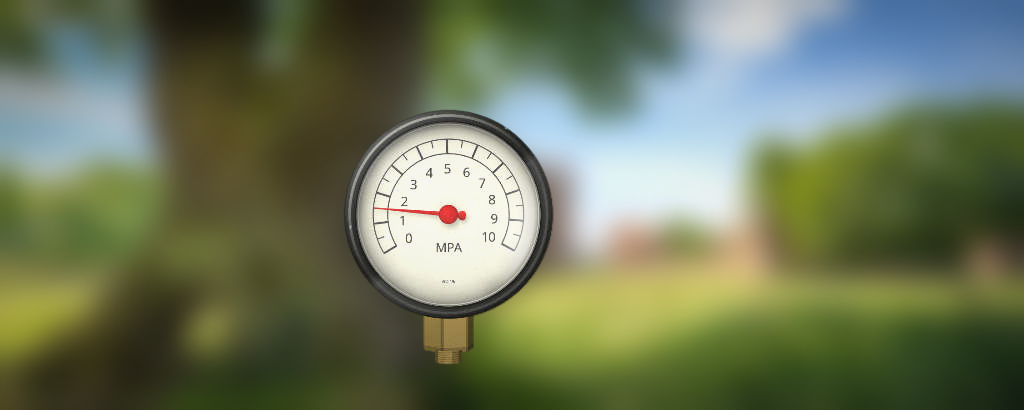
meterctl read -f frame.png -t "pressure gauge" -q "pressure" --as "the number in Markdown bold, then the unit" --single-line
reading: **1.5** MPa
